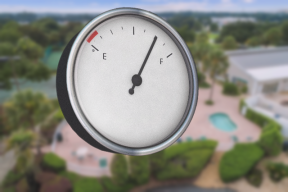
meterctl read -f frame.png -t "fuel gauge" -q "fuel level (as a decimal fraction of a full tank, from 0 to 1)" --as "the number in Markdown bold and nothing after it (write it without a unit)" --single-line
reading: **0.75**
